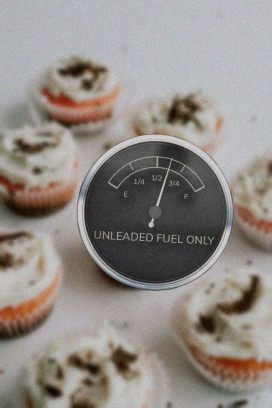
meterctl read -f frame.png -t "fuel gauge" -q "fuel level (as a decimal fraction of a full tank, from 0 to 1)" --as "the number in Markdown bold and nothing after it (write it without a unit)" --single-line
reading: **0.625**
